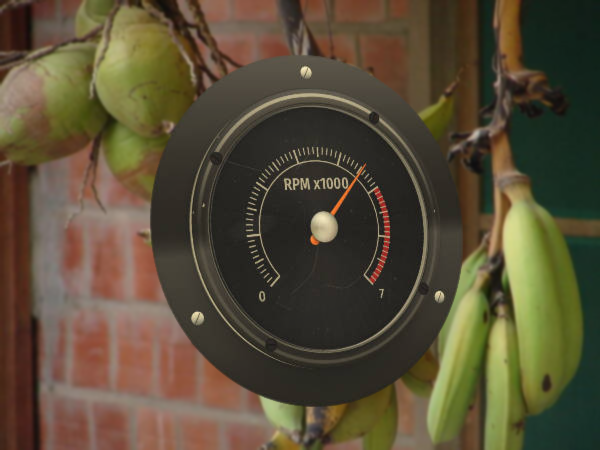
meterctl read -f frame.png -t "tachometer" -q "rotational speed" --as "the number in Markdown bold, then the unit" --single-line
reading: **4500** rpm
